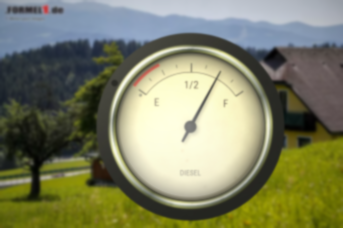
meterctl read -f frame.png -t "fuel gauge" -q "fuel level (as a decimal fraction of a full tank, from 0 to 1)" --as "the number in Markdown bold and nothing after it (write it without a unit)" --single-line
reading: **0.75**
